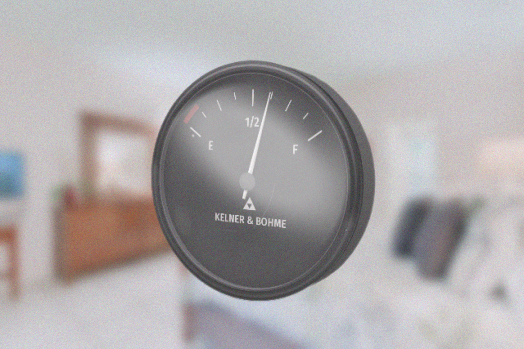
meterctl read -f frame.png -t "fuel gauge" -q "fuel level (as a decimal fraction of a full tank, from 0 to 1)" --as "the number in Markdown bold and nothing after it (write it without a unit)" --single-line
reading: **0.625**
